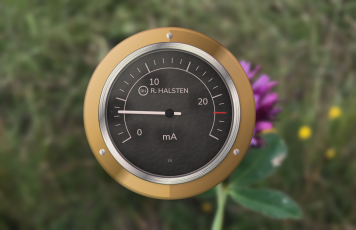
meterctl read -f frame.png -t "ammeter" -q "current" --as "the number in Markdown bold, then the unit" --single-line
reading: **3.5** mA
